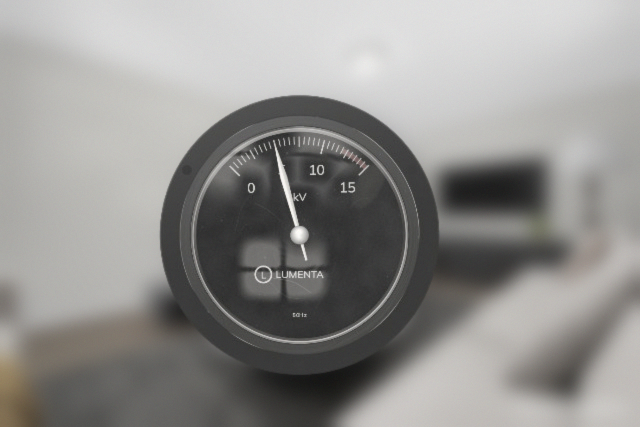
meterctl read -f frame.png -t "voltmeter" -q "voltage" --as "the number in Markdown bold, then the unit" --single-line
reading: **5** kV
